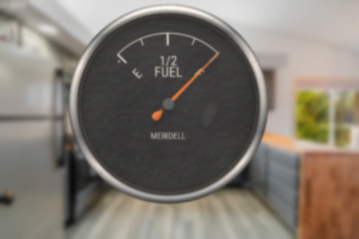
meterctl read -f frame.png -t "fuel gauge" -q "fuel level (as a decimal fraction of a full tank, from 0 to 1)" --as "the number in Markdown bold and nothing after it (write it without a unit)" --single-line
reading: **1**
